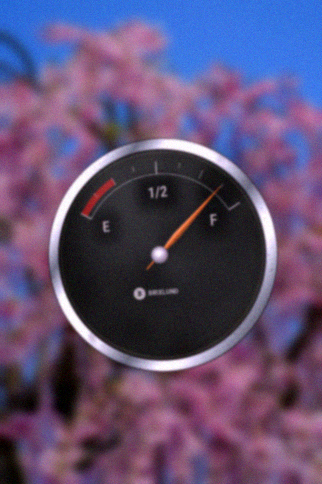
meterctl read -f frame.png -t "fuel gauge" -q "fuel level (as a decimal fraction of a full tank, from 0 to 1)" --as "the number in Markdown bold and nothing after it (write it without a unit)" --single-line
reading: **0.875**
